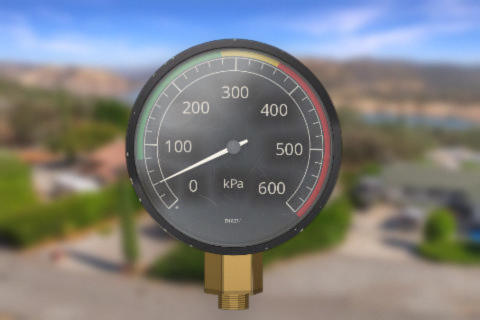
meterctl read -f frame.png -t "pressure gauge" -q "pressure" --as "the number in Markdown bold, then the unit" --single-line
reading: **40** kPa
